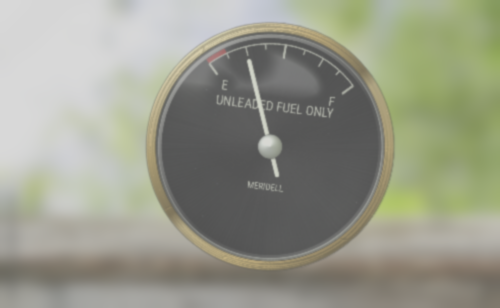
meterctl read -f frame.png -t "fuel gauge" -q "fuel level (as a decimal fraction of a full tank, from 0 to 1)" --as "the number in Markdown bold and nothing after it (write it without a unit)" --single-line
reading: **0.25**
